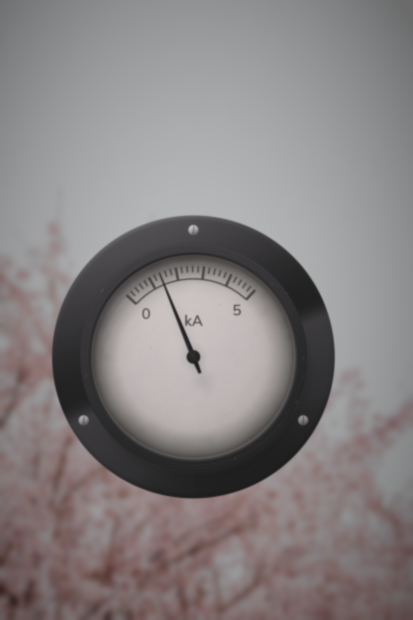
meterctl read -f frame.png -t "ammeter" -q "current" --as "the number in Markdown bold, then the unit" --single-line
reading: **1.4** kA
